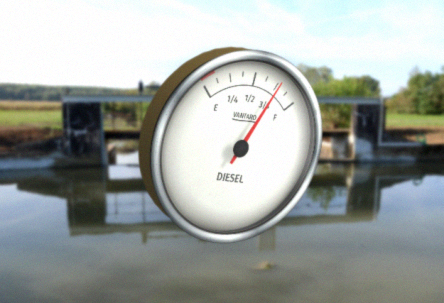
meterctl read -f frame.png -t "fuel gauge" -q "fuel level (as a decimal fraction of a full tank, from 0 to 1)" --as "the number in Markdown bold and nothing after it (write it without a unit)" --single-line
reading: **0.75**
